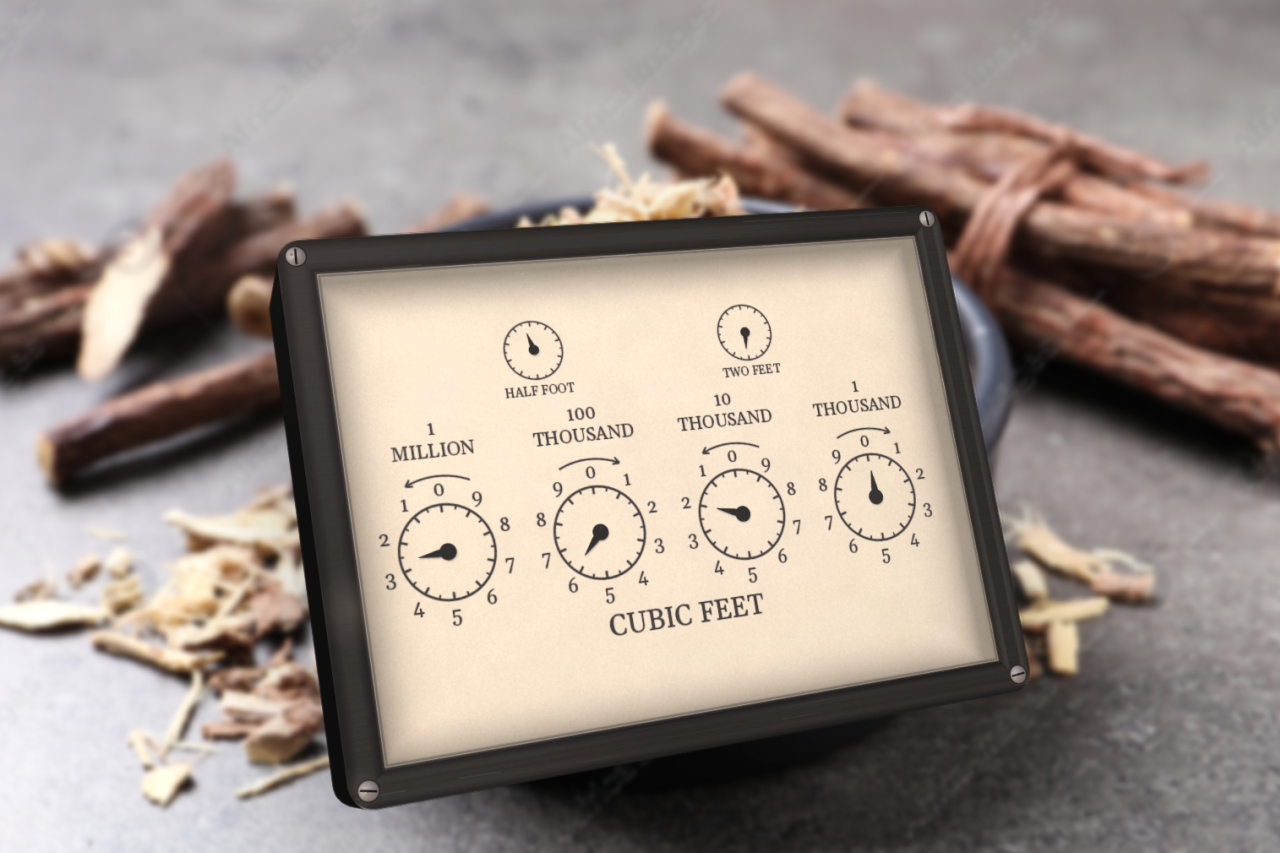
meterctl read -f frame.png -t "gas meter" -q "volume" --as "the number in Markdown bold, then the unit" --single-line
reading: **262000** ft³
